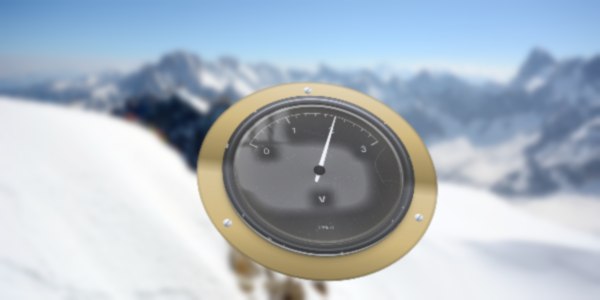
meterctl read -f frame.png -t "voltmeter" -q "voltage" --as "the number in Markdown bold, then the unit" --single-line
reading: **2** V
